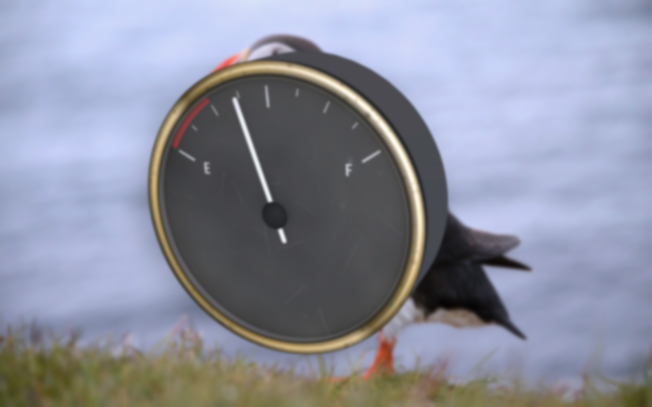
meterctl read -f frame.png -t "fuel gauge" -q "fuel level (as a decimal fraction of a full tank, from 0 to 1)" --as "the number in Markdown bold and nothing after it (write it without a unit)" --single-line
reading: **0.375**
